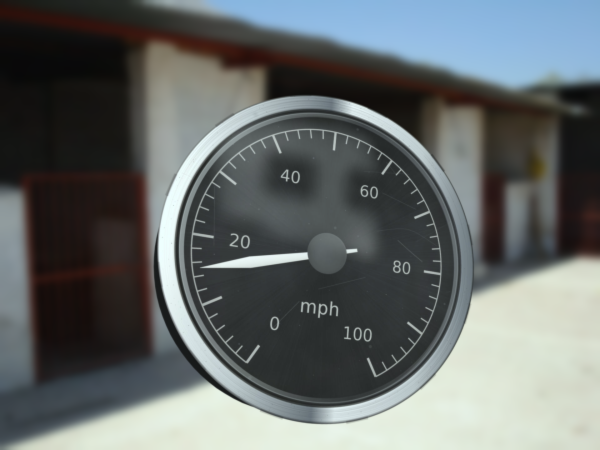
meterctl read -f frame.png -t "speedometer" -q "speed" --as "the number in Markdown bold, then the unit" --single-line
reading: **15** mph
